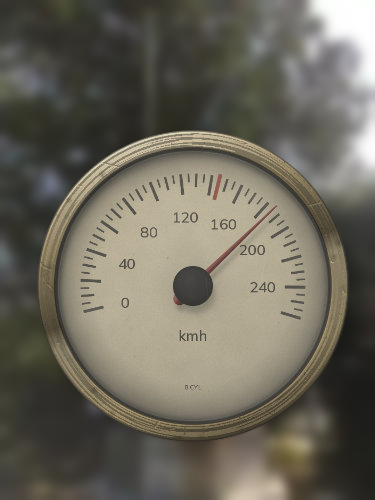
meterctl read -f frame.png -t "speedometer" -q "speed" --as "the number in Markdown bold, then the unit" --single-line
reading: **185** km/h
